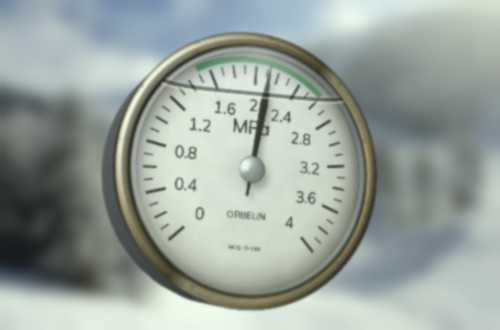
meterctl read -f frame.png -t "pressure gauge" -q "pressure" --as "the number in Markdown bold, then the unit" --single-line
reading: **2.1** MPa
